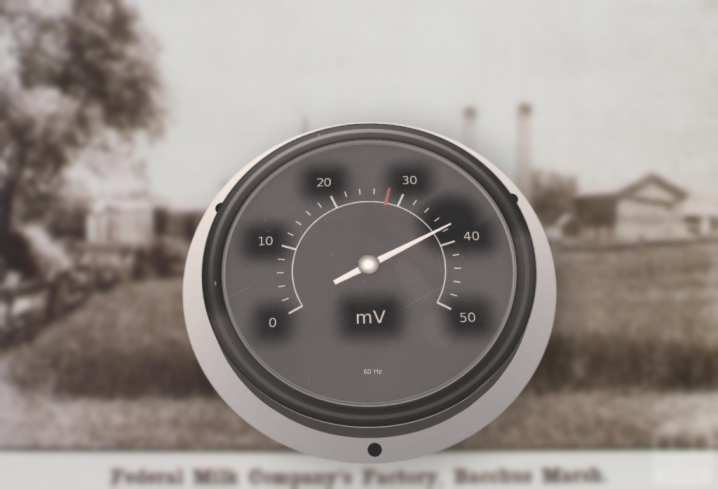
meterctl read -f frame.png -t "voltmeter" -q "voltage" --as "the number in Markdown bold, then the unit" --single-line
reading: **38** mV
